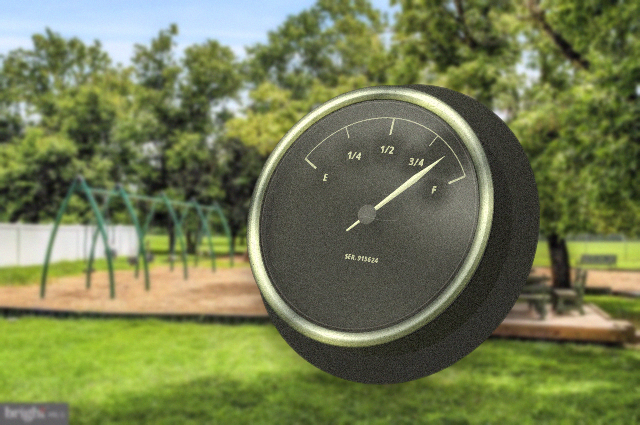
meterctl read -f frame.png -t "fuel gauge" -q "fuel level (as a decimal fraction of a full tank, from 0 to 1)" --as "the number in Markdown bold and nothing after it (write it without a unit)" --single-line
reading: **0.875**
